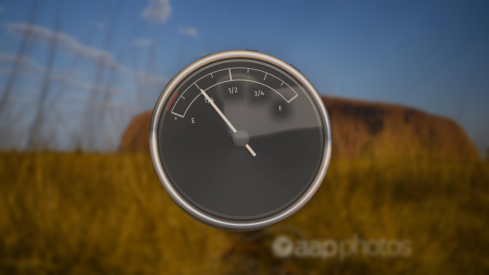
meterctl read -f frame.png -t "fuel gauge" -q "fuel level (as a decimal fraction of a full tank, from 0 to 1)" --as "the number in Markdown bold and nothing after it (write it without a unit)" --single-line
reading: **0.25**
